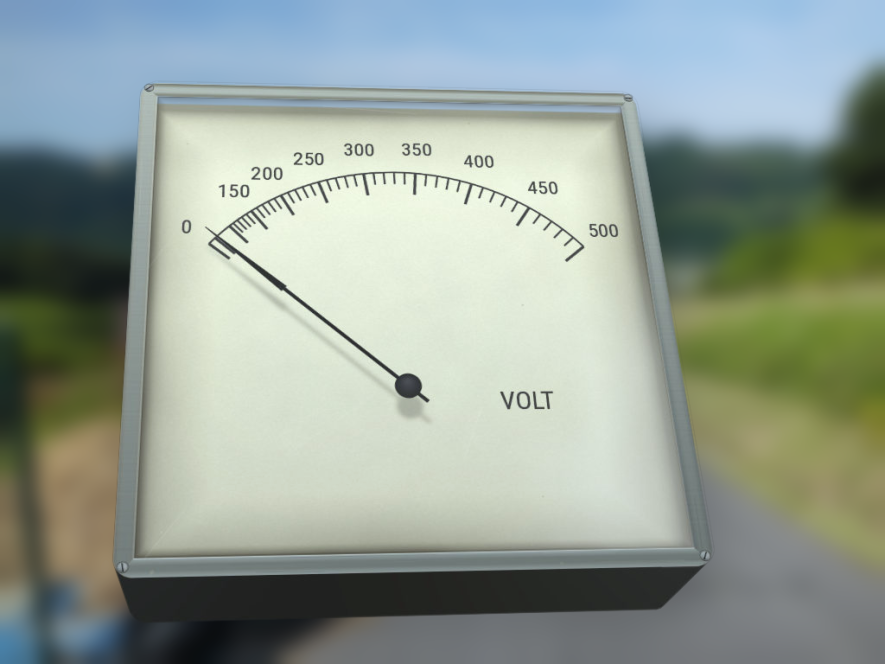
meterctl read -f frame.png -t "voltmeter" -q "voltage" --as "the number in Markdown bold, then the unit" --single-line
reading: **50** V
